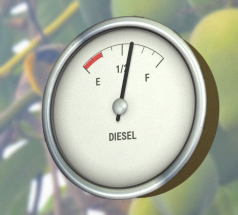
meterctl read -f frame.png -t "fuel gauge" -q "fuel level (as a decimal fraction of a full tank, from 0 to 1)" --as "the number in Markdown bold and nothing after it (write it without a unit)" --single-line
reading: **0.625**
